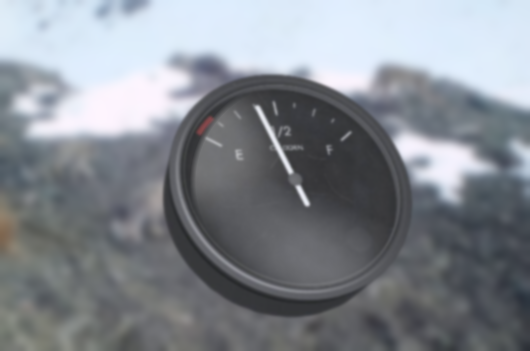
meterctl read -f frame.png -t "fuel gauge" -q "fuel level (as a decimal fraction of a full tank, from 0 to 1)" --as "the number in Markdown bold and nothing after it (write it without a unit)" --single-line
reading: **0.375**
